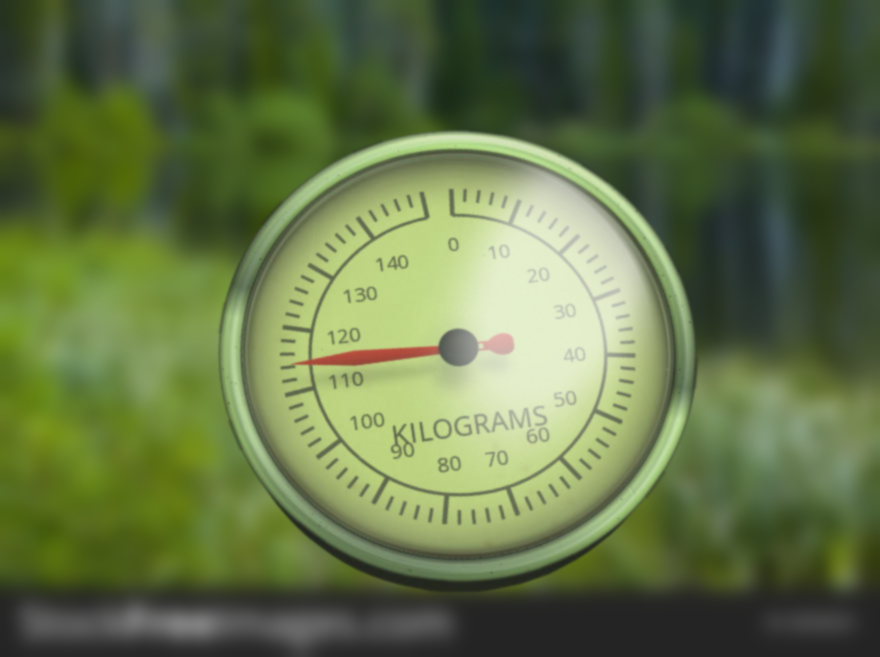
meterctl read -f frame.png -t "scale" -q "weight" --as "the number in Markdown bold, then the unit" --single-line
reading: **114** kg
